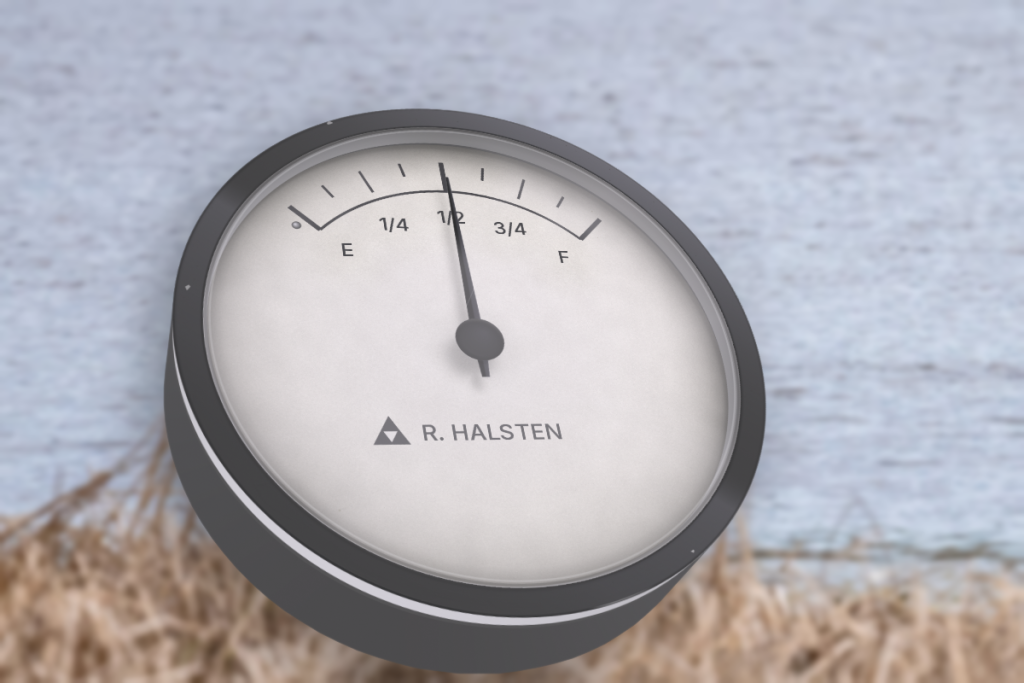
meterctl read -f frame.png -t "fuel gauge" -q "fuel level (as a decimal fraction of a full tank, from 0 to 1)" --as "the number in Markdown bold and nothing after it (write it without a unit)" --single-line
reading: **0.5**
